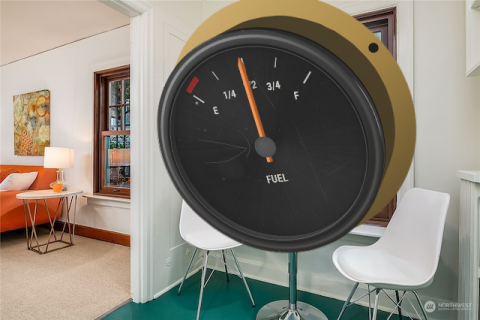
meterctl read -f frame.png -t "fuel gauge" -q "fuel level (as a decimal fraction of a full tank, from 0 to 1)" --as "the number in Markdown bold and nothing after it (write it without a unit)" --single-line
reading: **0.5**
